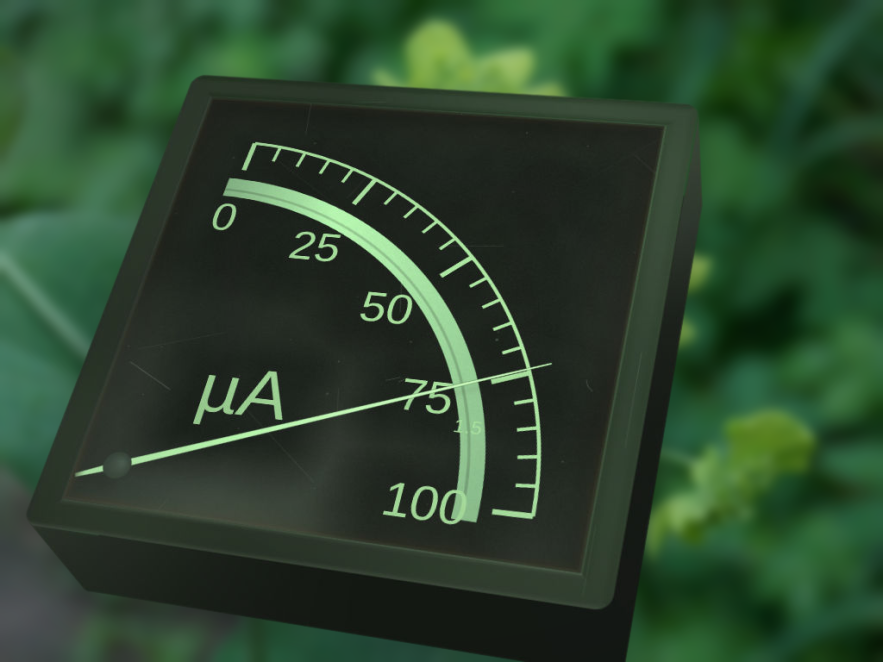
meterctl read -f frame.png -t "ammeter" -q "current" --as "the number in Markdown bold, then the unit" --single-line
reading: **75** µA
